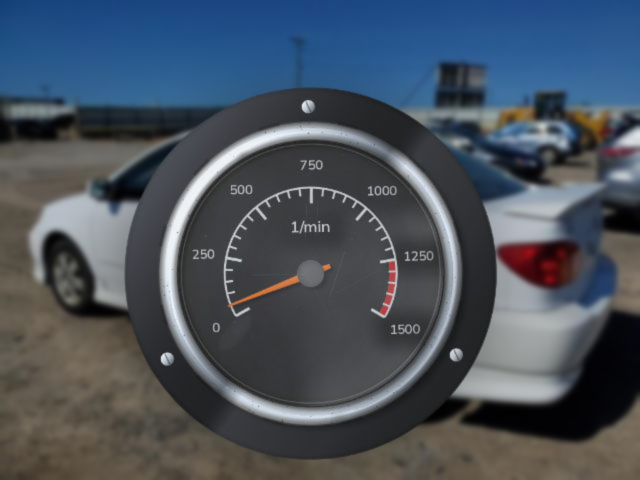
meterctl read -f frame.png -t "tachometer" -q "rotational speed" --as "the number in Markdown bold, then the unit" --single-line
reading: **50** rpm
